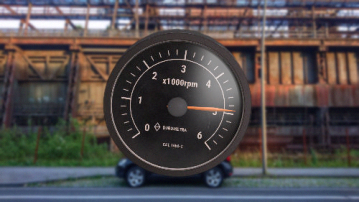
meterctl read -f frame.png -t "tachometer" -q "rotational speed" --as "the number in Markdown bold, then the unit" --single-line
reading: **4900** rpm
